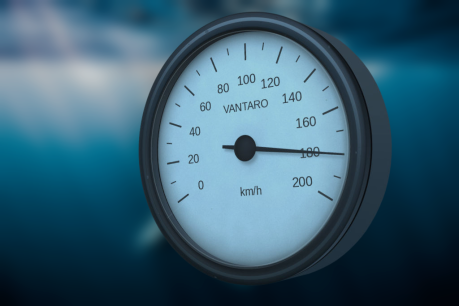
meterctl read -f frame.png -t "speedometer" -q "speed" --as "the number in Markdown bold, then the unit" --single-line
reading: **180** km/h
